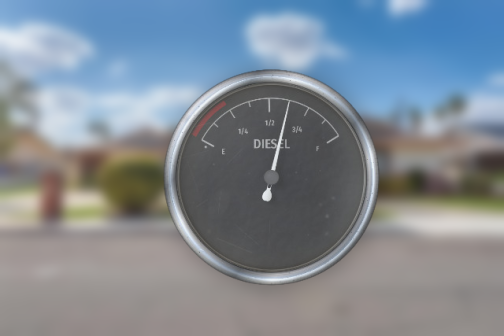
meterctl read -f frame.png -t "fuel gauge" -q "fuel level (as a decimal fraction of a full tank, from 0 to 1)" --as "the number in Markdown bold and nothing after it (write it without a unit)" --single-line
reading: **0.625**
